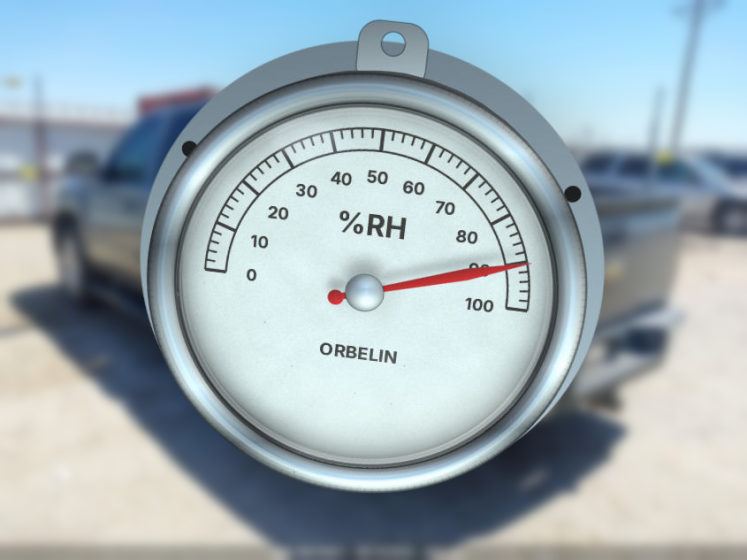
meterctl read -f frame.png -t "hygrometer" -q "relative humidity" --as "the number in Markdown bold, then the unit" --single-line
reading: **90** %
